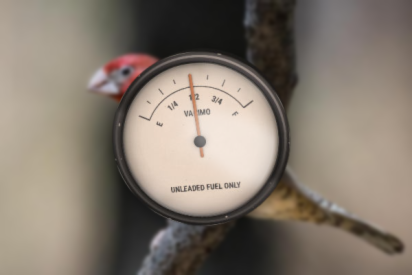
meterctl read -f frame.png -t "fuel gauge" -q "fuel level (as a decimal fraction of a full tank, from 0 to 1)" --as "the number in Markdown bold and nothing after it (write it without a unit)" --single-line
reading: **0.5**
